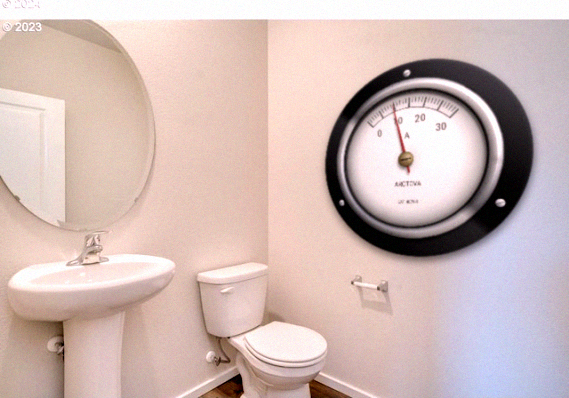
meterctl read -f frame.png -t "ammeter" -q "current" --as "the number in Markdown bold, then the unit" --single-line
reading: **10** A
